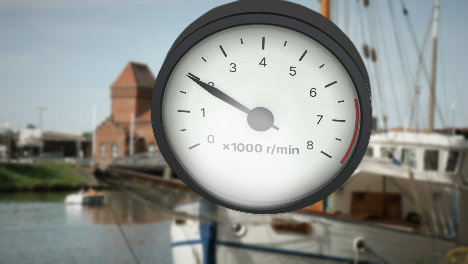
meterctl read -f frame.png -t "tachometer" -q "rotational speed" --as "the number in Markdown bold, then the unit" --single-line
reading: **2000** rpm
